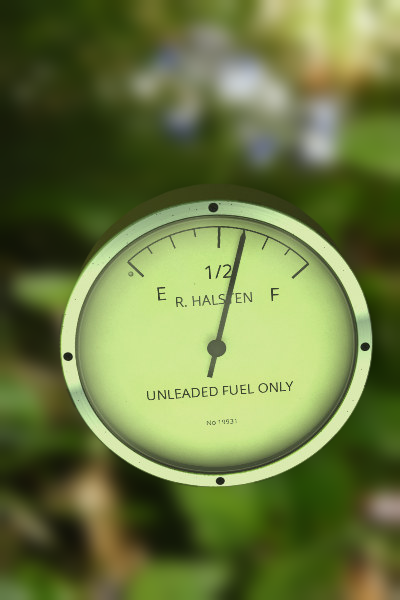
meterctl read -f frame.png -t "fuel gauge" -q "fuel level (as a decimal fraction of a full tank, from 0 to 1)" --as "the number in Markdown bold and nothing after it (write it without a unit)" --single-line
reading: **0.625**
